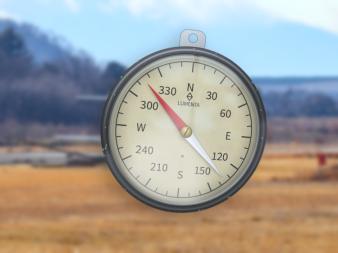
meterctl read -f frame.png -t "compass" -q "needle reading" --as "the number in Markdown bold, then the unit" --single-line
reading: **315** °
